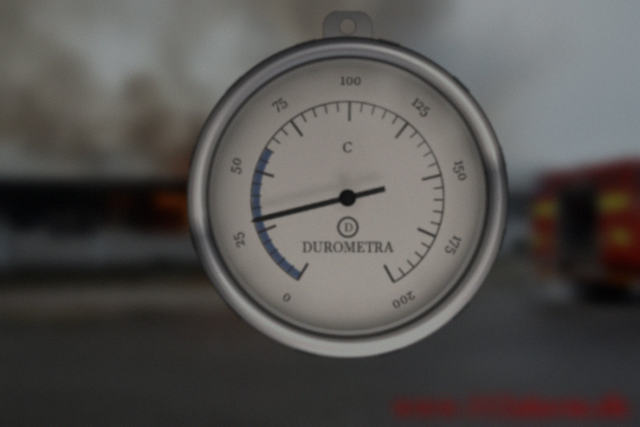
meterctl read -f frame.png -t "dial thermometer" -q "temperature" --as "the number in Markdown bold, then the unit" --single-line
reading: **30** °C
